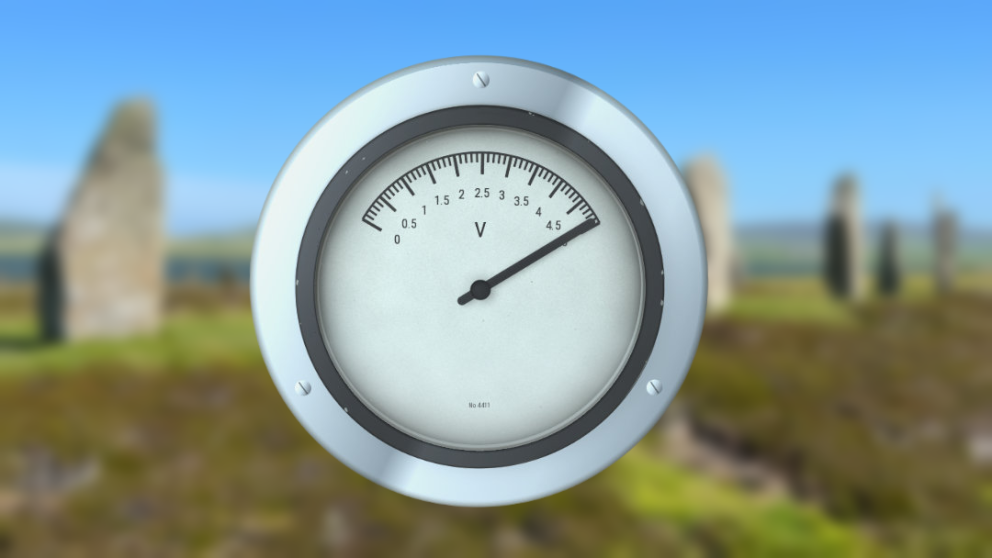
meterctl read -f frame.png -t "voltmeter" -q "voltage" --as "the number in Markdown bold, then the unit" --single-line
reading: **4.9** V
